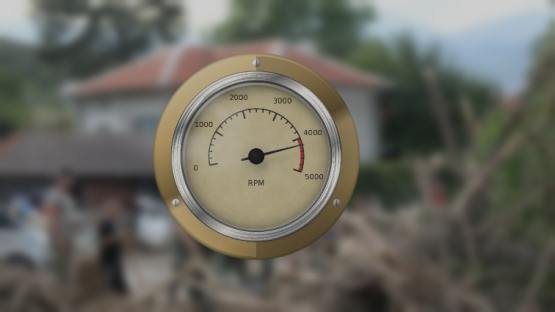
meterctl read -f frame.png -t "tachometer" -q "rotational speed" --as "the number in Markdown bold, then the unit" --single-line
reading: **4200** rpm
